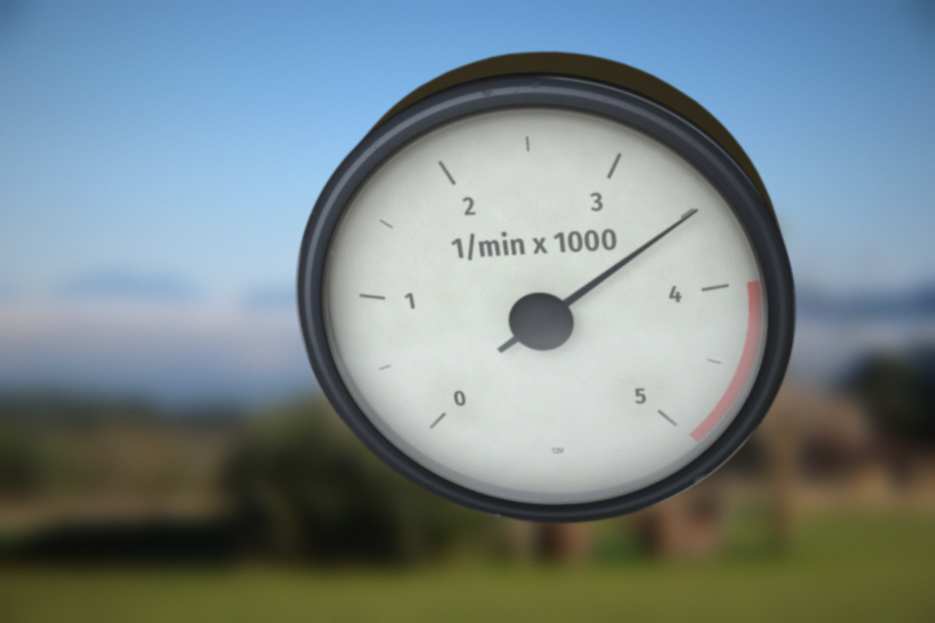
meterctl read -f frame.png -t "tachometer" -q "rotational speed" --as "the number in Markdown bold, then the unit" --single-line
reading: **3500** rpm
